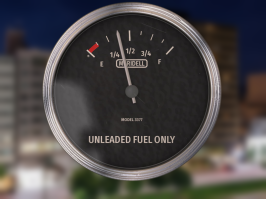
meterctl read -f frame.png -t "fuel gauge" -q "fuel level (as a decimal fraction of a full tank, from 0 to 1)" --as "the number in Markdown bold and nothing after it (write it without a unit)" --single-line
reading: **0.375**
